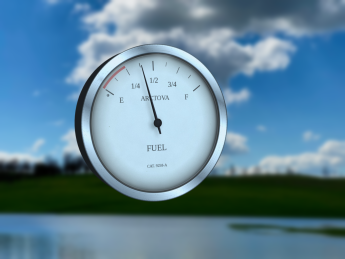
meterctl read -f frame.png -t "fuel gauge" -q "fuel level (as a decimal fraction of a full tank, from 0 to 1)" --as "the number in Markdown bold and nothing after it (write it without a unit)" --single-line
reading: **0.375**
